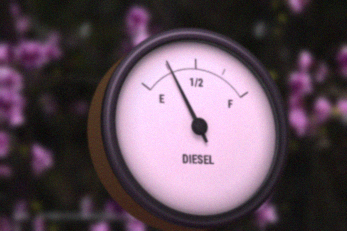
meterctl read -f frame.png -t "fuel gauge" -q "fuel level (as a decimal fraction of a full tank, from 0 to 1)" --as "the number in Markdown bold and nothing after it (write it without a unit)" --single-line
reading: **0.25**
